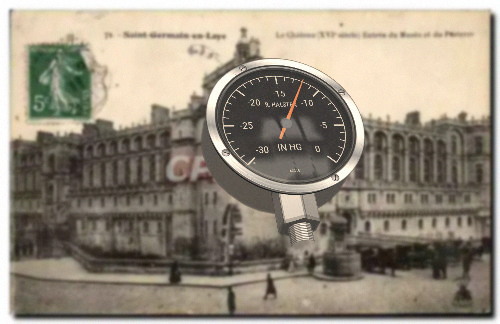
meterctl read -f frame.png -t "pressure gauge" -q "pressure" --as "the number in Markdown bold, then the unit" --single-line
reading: **-12** inHg
